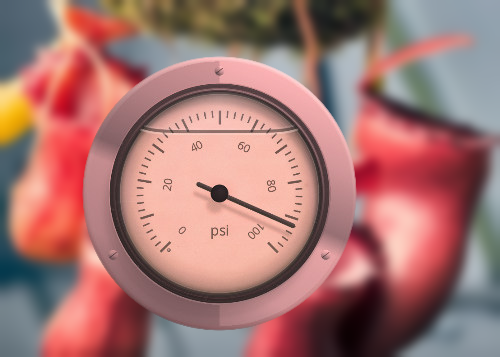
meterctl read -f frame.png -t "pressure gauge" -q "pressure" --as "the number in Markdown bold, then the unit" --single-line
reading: **92** psi
